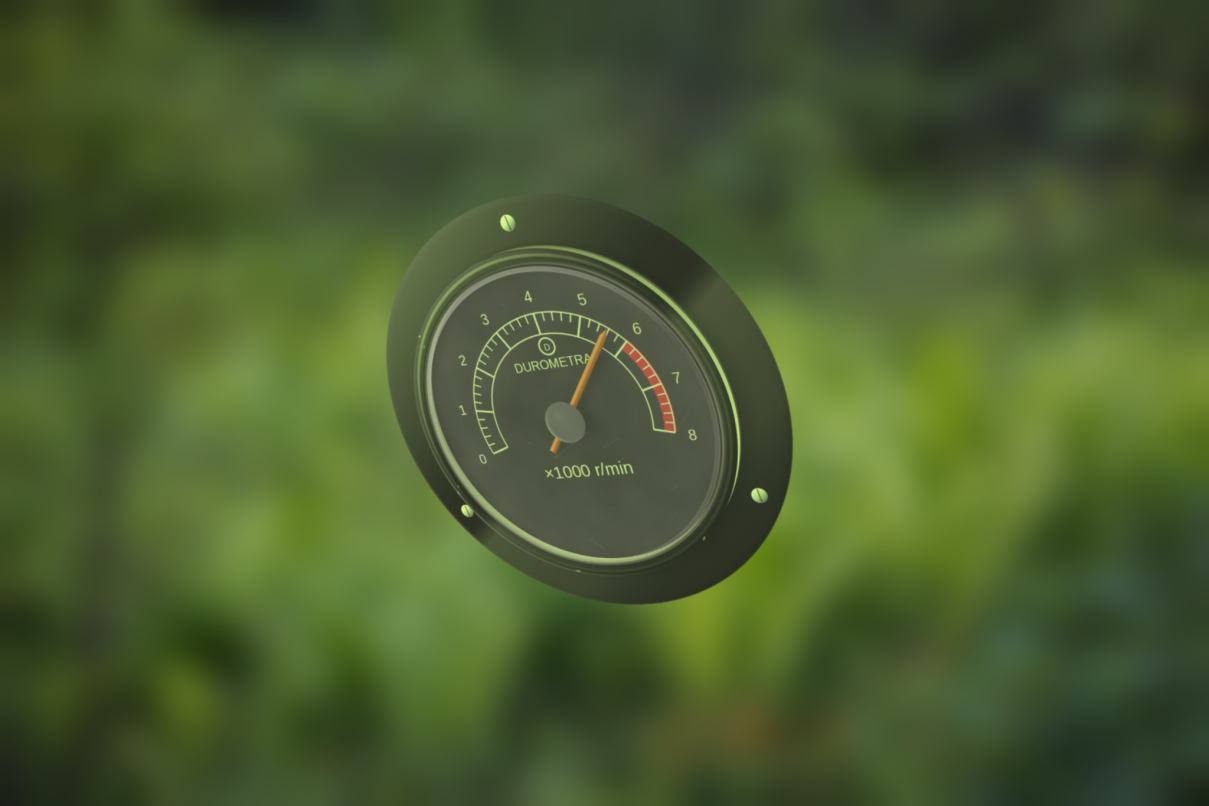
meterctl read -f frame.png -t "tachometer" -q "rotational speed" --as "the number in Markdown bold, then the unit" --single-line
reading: **5600** rpm
